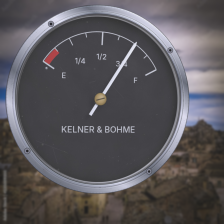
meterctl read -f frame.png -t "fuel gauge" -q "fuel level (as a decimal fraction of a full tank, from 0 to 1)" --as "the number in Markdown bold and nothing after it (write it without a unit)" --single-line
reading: **0.75**
